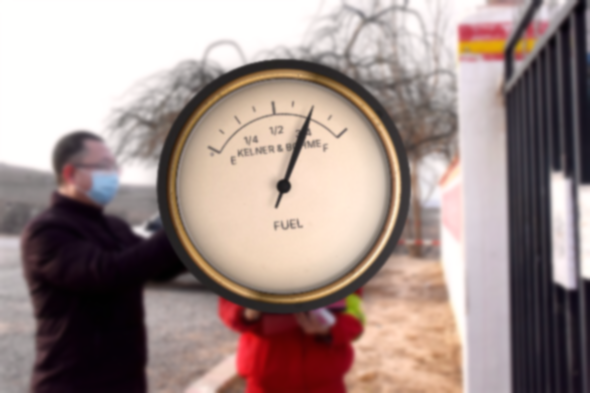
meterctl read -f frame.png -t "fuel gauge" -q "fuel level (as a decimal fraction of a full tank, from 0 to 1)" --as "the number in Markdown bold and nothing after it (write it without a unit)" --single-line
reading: **0.75**
